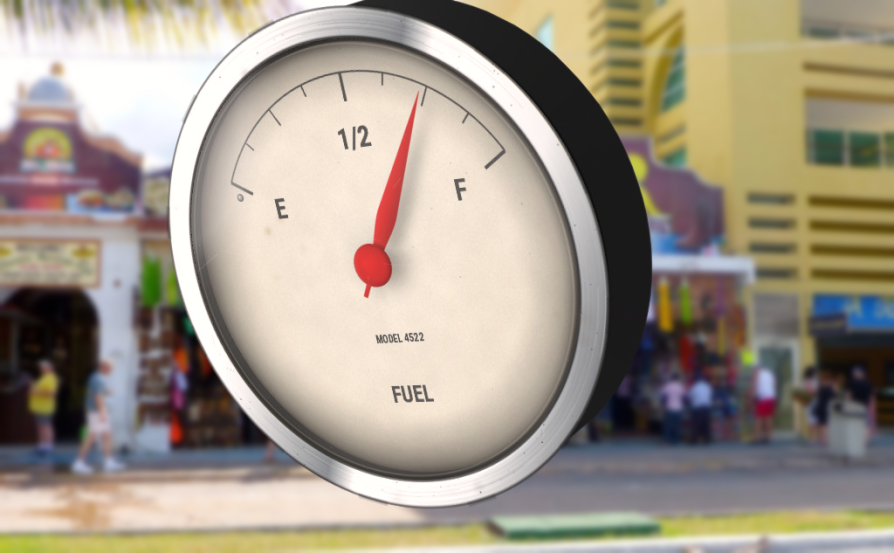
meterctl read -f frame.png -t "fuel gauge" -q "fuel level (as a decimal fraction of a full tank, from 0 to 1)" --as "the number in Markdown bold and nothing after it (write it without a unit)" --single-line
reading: **0.75**
